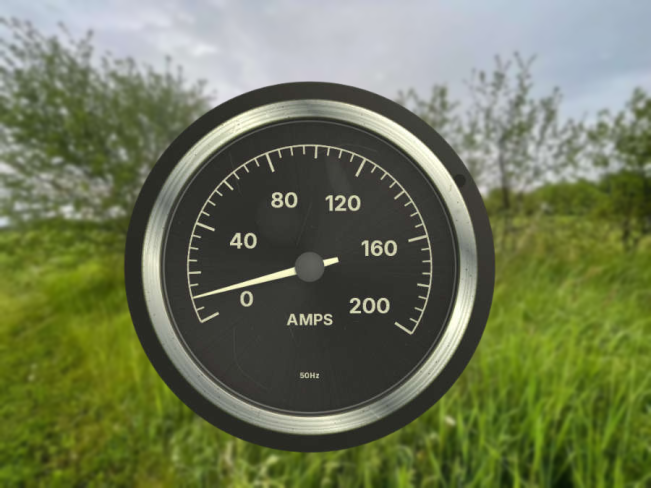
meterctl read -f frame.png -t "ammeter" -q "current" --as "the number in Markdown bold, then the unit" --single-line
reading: **10** A
